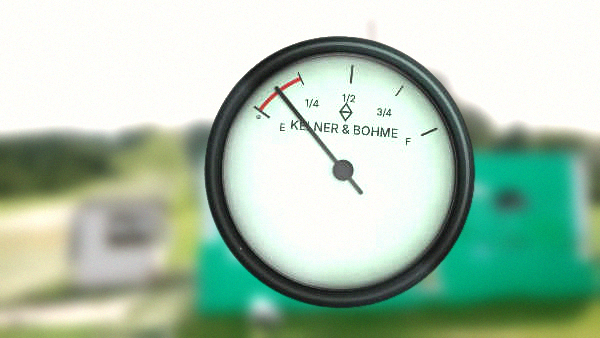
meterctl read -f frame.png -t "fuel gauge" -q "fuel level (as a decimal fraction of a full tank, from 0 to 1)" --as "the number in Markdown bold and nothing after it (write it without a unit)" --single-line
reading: **0.125**
